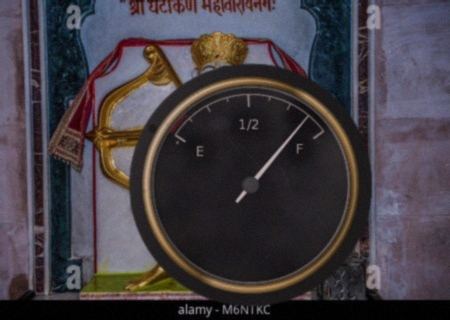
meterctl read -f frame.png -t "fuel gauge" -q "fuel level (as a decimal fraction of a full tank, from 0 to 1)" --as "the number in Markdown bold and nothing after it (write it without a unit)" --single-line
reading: **0.875**
